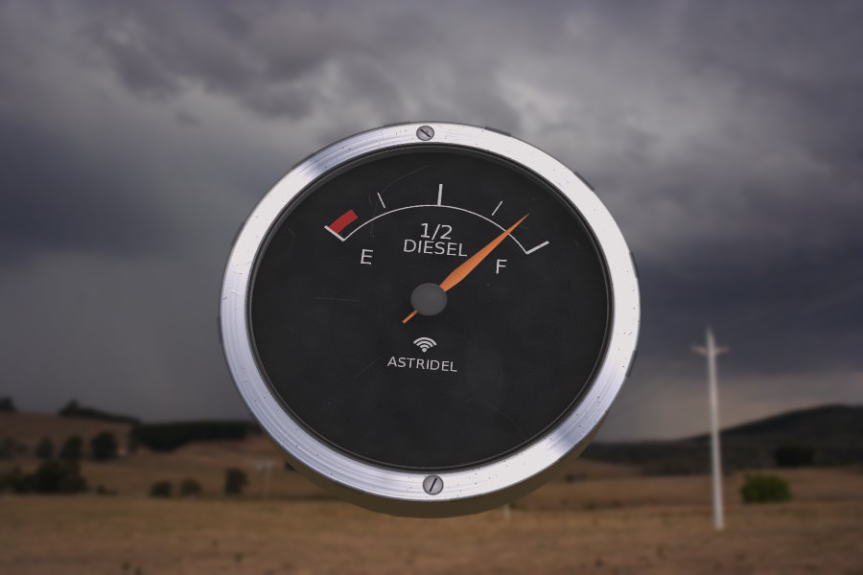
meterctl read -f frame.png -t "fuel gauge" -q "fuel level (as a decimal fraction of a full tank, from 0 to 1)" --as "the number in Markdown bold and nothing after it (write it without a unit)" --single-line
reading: **0.875**
